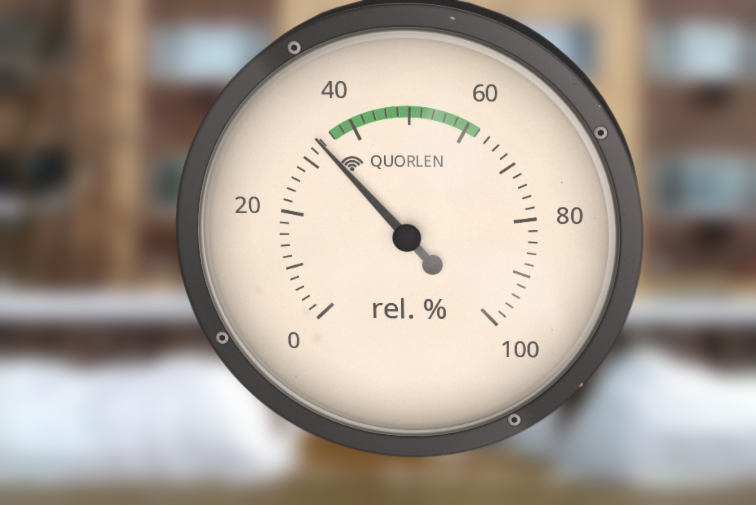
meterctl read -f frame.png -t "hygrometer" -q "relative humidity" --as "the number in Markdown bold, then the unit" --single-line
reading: **34** %
